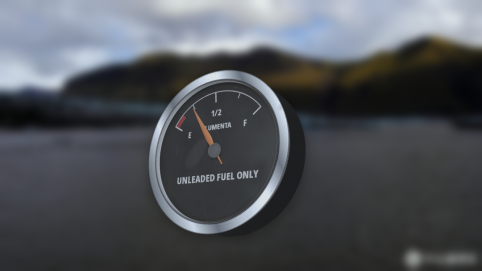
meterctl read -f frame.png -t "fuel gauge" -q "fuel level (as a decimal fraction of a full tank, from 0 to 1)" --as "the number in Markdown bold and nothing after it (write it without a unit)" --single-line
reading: **0.25**
